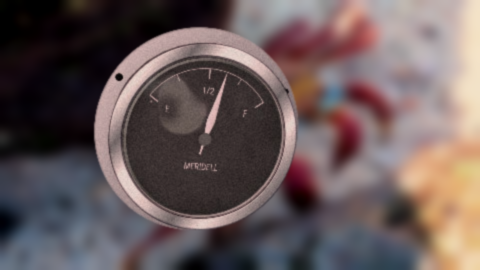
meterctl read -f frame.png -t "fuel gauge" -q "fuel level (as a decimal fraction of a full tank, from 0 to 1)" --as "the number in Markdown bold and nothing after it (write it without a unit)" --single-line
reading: **0.625**
